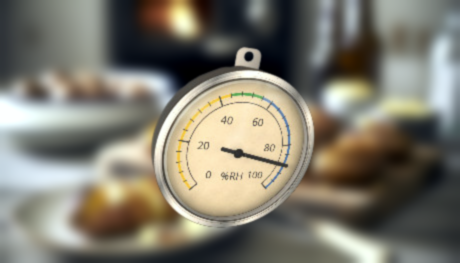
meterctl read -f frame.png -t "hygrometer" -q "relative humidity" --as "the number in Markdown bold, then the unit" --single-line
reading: **88** %
